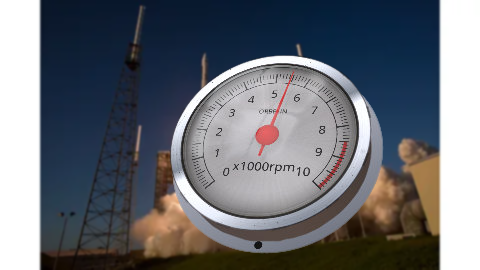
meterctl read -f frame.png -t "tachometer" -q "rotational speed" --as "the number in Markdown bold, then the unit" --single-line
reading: **5500** rpm
